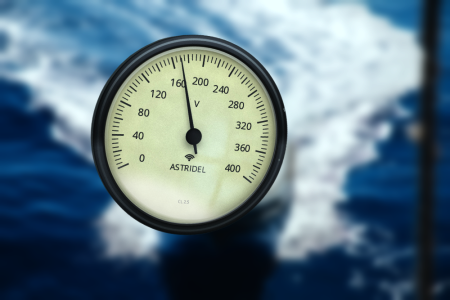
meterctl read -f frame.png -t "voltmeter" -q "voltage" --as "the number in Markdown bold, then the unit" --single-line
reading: **170** V
